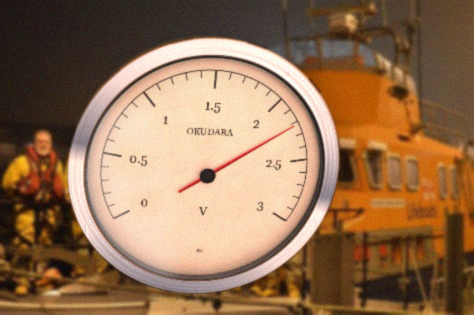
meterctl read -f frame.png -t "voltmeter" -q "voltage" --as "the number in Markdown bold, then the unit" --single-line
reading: **2.2** V
